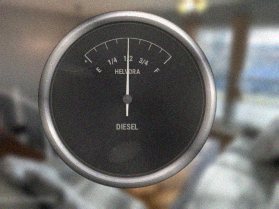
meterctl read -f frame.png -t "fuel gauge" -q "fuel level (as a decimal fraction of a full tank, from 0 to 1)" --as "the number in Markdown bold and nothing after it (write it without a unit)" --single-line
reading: **0.5**
